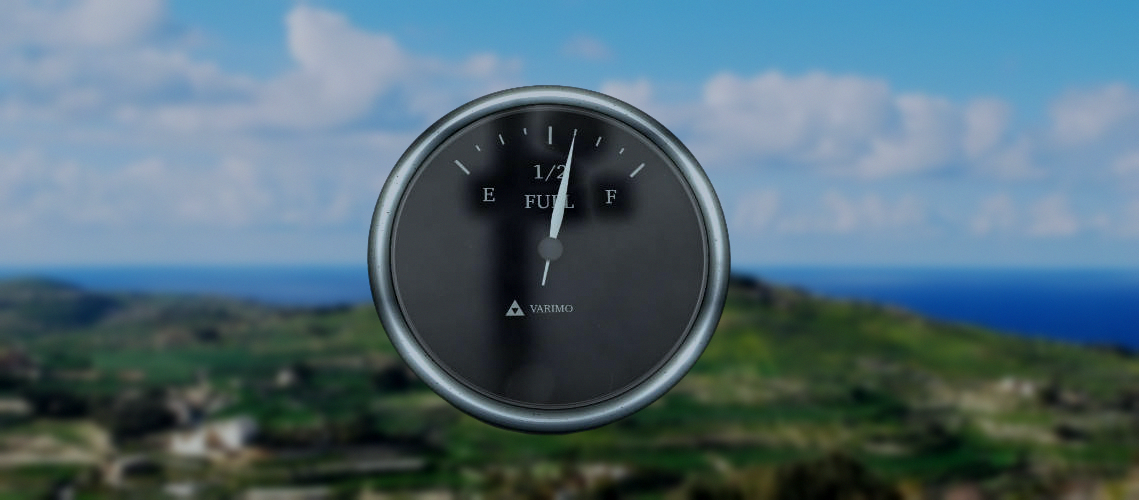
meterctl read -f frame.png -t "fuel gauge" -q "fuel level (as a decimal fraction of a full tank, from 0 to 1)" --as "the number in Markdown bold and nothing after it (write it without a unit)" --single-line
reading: **0.625**
